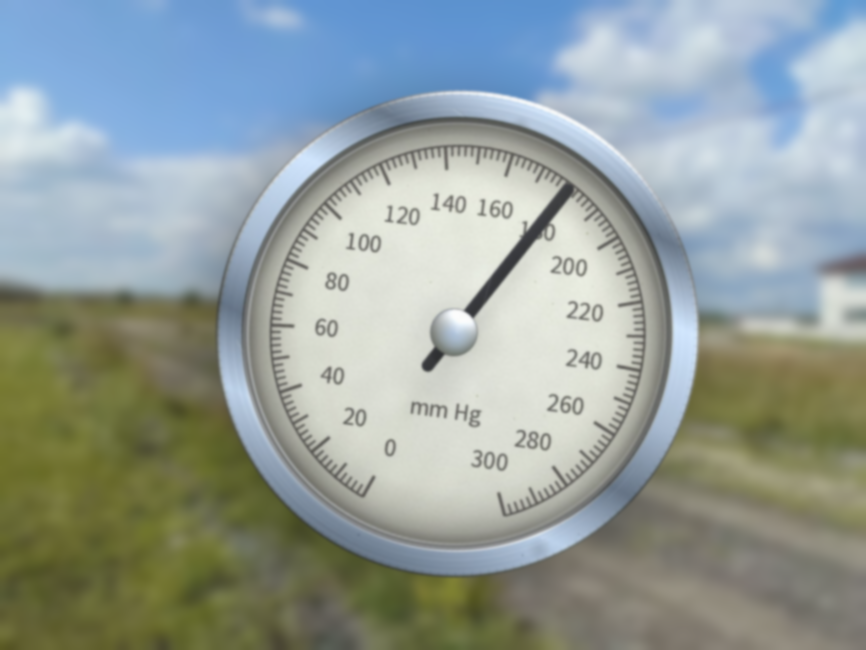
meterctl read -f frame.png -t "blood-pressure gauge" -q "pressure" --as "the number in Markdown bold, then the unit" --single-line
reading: **180** mmHg
